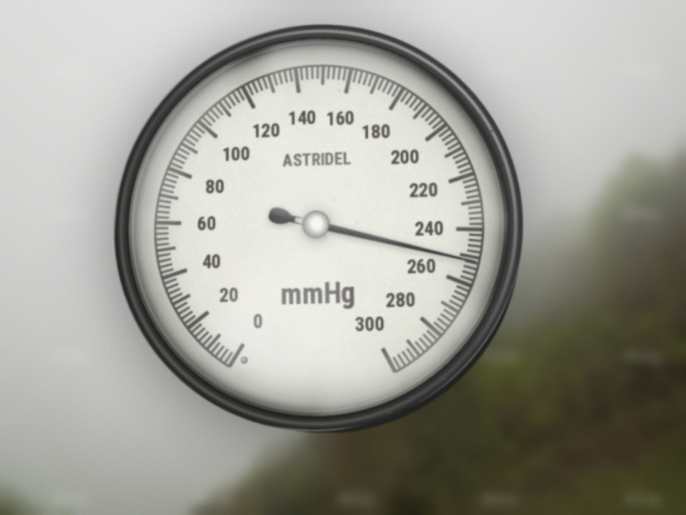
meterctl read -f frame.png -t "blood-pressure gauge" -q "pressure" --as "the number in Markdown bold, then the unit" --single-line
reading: **252** mmHg
